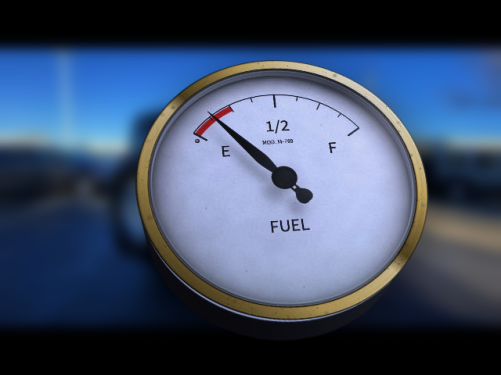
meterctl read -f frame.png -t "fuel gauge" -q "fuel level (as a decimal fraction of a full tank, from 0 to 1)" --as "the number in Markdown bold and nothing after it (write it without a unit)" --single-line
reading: **0.125**
